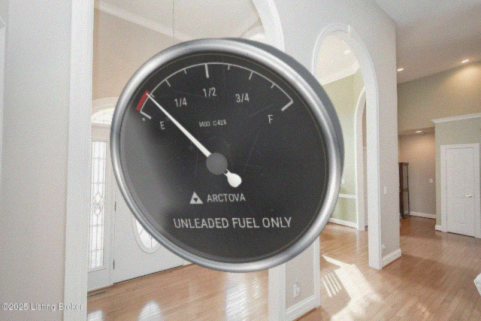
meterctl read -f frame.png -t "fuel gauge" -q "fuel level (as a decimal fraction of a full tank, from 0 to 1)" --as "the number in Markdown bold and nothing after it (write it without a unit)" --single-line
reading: **0.125**
